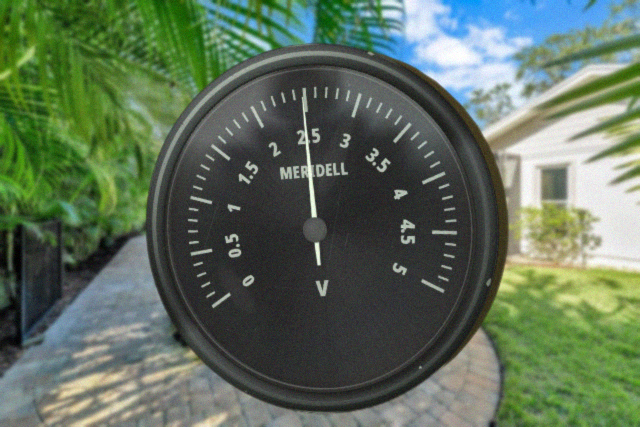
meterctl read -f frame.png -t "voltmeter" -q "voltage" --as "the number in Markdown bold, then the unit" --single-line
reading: **2.5** V
